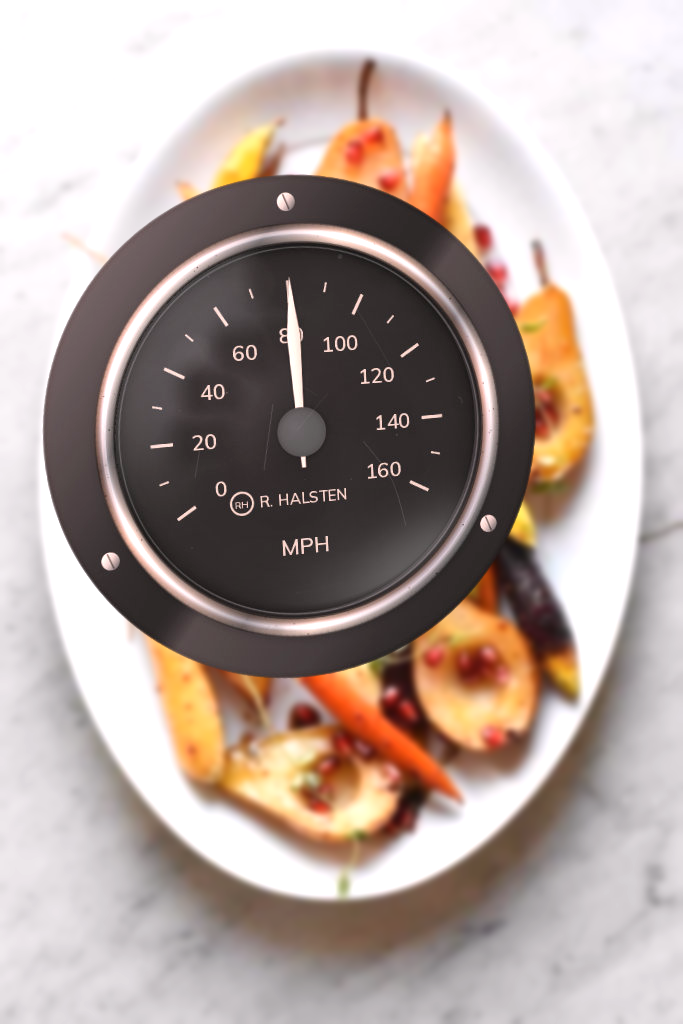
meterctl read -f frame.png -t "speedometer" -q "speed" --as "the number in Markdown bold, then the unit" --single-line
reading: **80** mph
